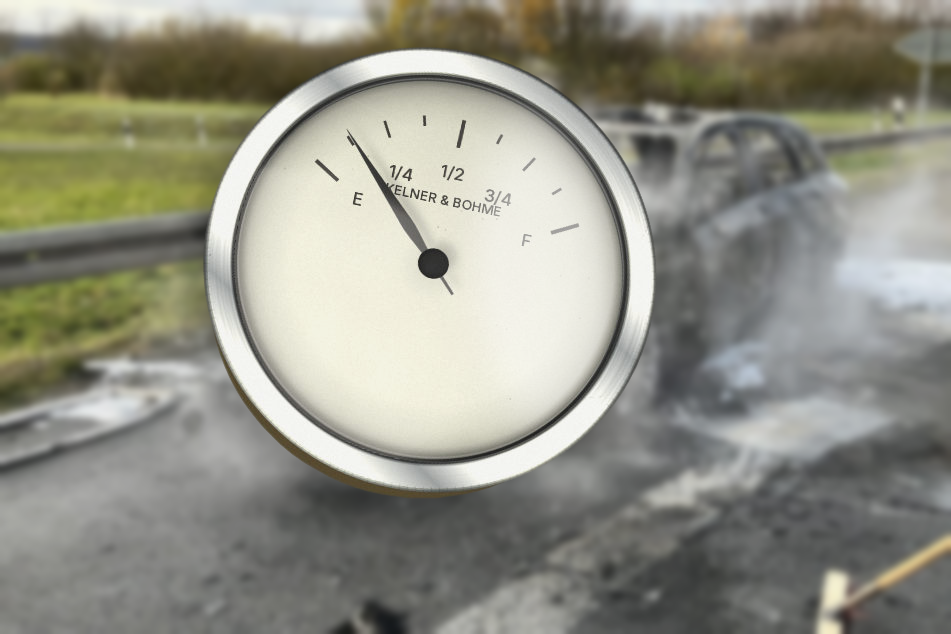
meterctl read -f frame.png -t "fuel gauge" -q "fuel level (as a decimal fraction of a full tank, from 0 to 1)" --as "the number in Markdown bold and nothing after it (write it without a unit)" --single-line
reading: **0.125**
